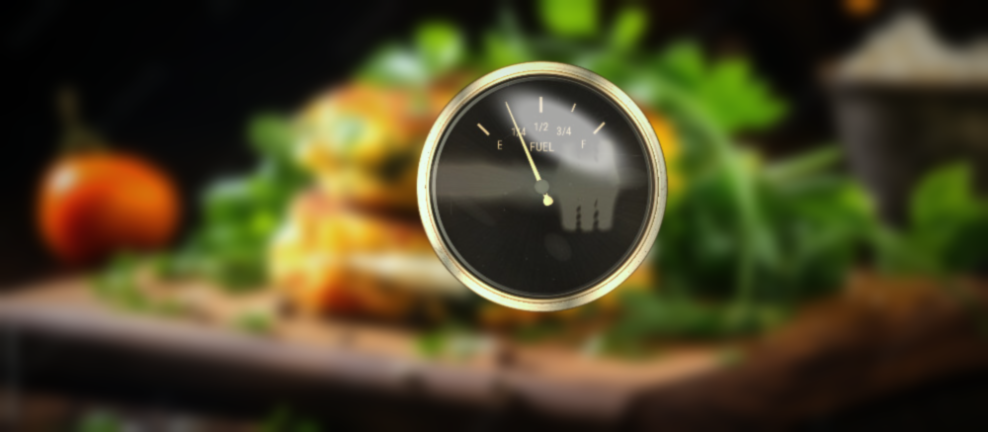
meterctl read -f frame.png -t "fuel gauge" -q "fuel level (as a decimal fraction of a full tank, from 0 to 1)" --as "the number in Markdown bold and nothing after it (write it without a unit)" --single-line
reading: **0.25**
